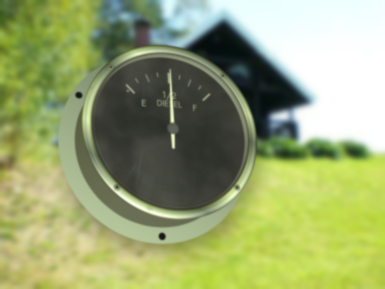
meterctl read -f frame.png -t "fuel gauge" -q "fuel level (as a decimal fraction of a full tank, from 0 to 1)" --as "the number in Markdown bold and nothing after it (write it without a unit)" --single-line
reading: **0.5**
